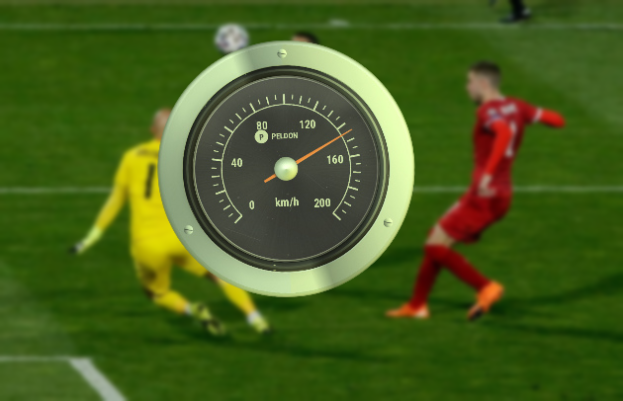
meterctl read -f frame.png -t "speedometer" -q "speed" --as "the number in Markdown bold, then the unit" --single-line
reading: **145** km/h
